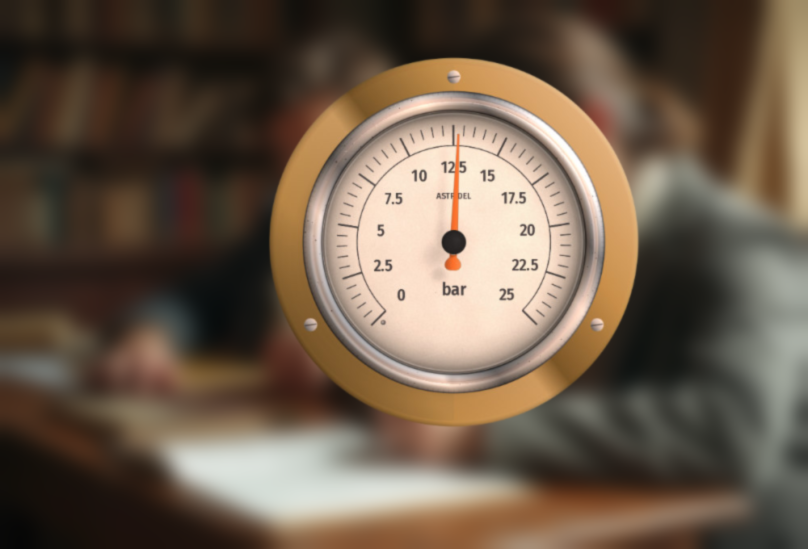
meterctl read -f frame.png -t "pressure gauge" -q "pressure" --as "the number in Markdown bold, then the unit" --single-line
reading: **12.75** bar
